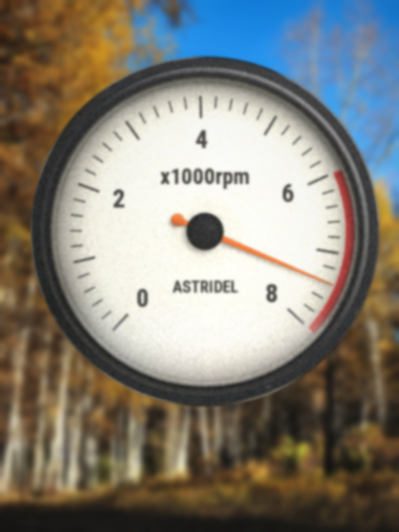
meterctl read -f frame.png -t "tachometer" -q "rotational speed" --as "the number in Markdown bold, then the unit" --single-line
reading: **7400** rpm
